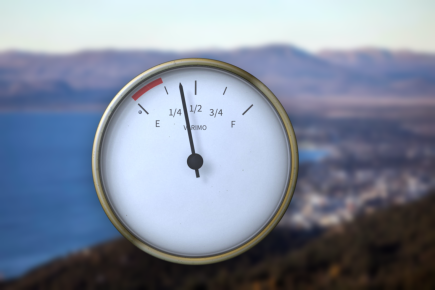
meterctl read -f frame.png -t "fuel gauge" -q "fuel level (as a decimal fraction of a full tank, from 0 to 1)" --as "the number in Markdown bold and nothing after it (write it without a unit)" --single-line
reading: **0.375**
